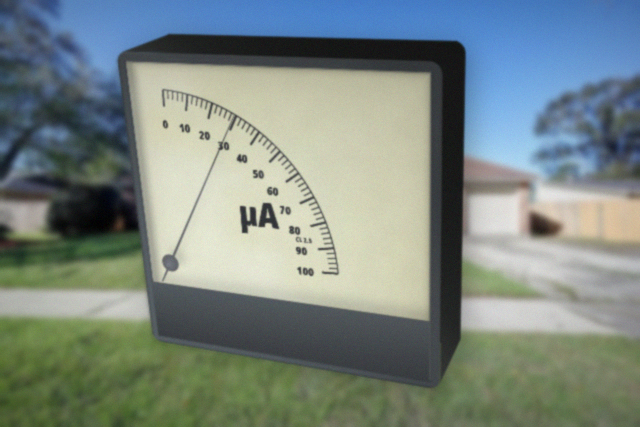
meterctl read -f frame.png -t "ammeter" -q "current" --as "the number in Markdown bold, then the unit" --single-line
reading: **30** µA
